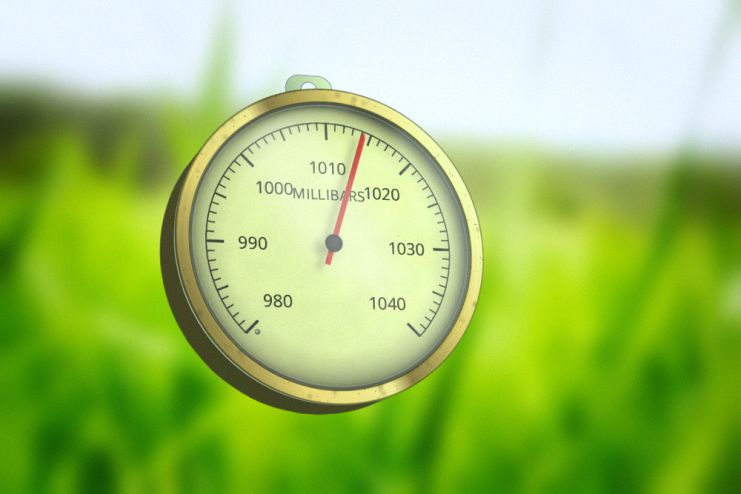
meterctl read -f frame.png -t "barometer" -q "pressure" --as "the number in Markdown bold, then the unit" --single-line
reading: **1014** mbar
